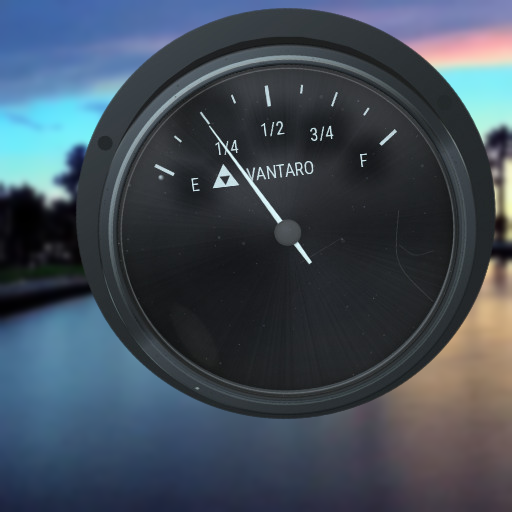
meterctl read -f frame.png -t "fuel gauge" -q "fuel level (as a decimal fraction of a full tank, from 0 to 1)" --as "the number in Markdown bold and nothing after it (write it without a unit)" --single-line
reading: **0.25**
